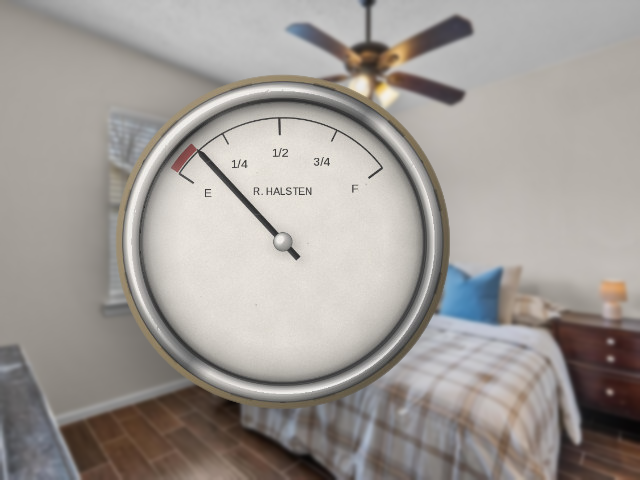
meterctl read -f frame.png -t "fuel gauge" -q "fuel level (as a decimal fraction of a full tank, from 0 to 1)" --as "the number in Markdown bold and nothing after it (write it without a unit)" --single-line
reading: **0.125**
